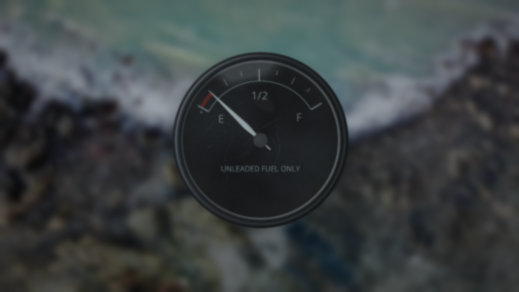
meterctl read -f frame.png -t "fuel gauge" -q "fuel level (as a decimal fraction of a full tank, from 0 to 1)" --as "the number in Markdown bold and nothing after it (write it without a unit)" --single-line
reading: **0.125**
